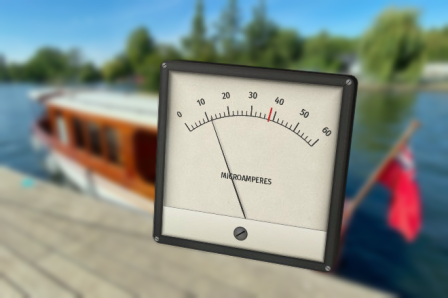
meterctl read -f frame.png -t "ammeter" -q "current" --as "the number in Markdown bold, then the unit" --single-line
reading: **12** µA
